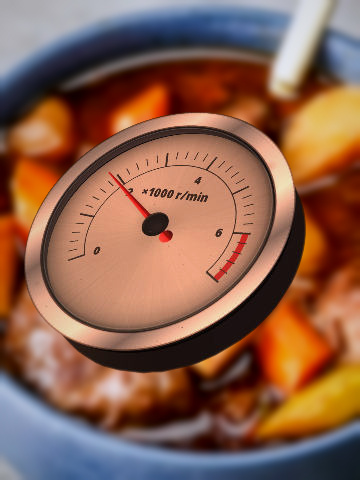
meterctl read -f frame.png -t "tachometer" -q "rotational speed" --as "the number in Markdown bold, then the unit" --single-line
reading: **1900** rpm
